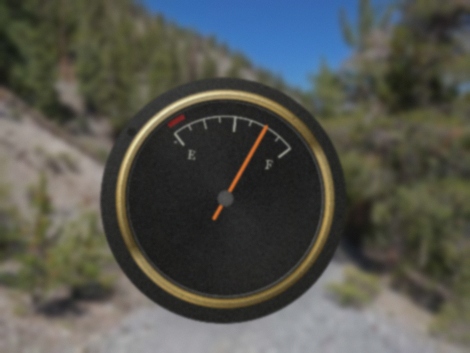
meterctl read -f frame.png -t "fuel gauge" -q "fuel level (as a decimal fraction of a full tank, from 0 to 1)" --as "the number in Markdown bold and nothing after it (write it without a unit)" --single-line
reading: **0.75**
